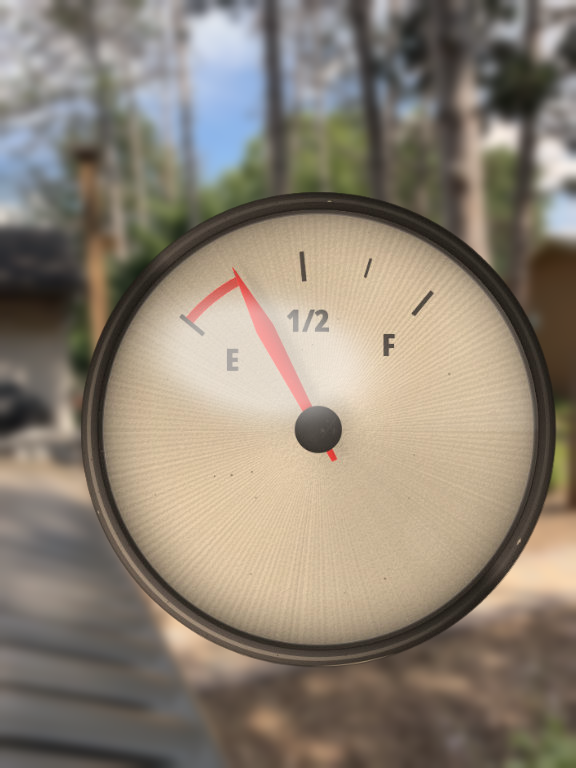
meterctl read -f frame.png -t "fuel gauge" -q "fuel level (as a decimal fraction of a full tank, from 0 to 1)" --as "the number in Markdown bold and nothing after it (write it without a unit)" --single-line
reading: **0.25**
